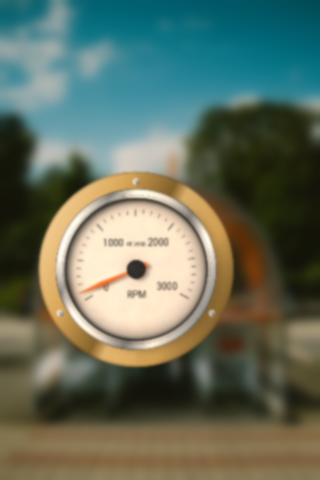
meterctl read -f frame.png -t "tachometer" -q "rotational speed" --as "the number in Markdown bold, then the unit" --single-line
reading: **100** rpm
